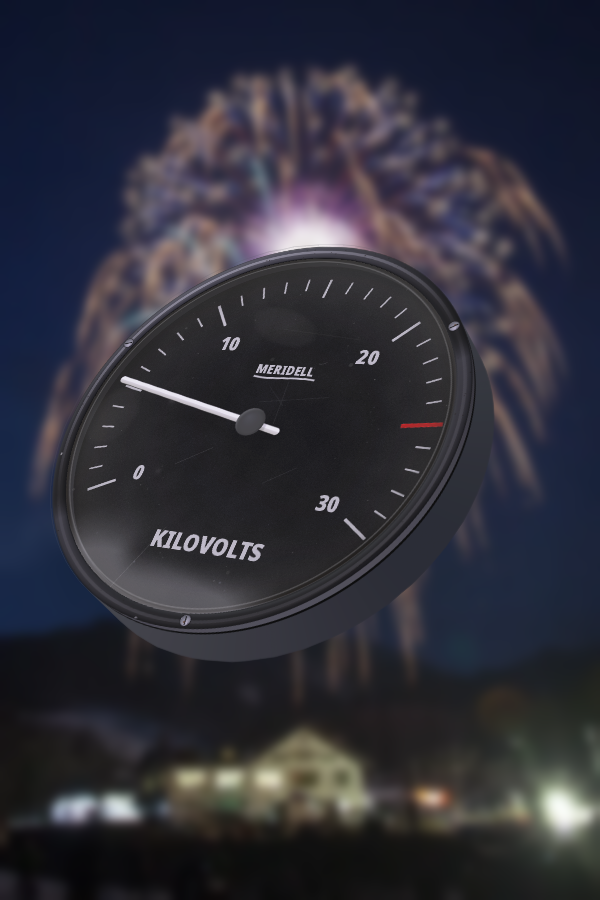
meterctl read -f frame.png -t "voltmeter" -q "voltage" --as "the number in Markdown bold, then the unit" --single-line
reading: **5** kV
